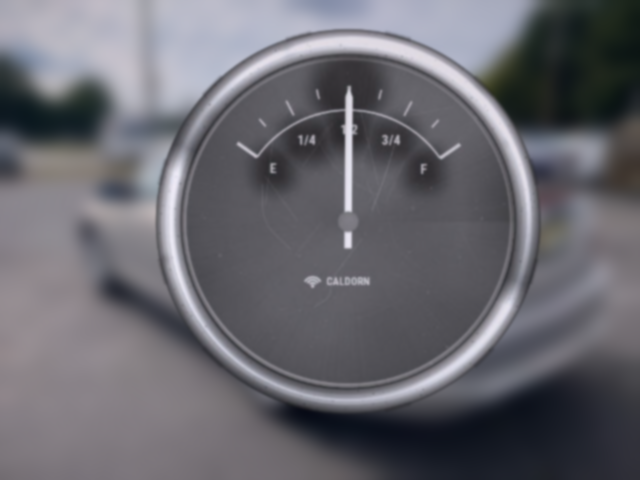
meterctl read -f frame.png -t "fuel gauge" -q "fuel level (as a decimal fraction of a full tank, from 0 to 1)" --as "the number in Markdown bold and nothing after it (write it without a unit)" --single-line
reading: **0.5**
